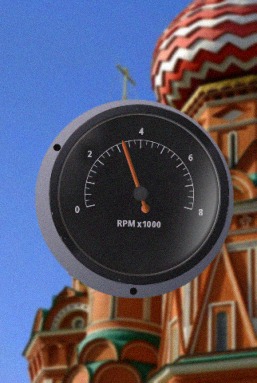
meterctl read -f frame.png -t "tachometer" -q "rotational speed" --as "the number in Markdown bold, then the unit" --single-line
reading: **3250** rpm
